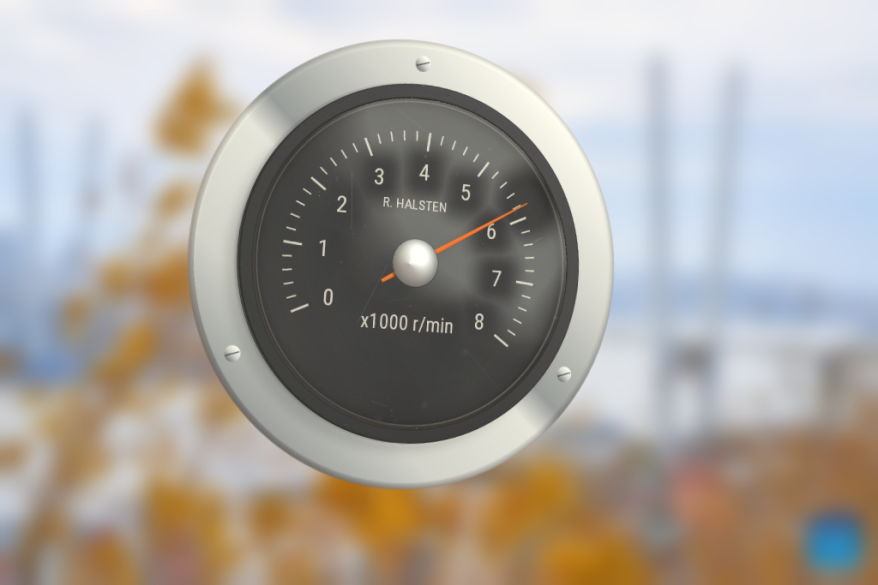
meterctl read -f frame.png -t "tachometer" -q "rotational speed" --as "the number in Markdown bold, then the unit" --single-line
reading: **5800** rpm
